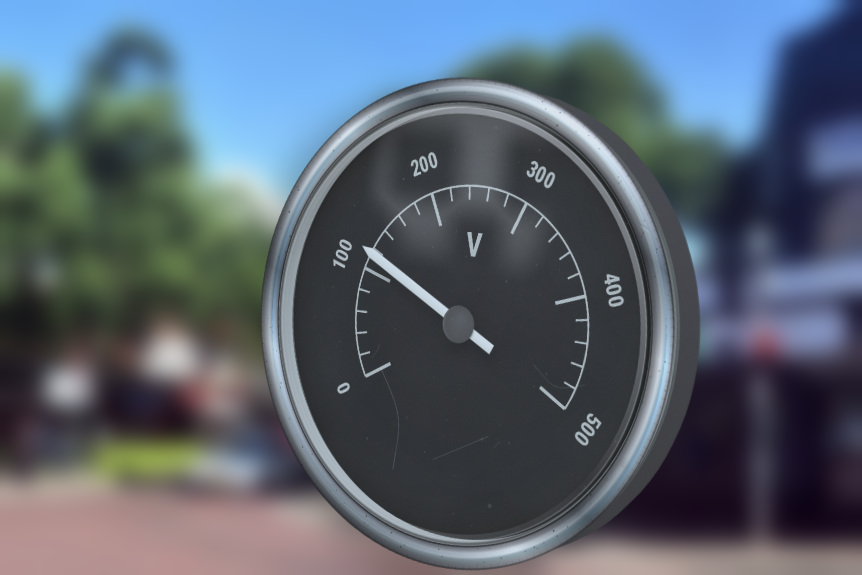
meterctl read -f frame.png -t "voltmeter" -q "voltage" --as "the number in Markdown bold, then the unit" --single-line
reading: **120** V
